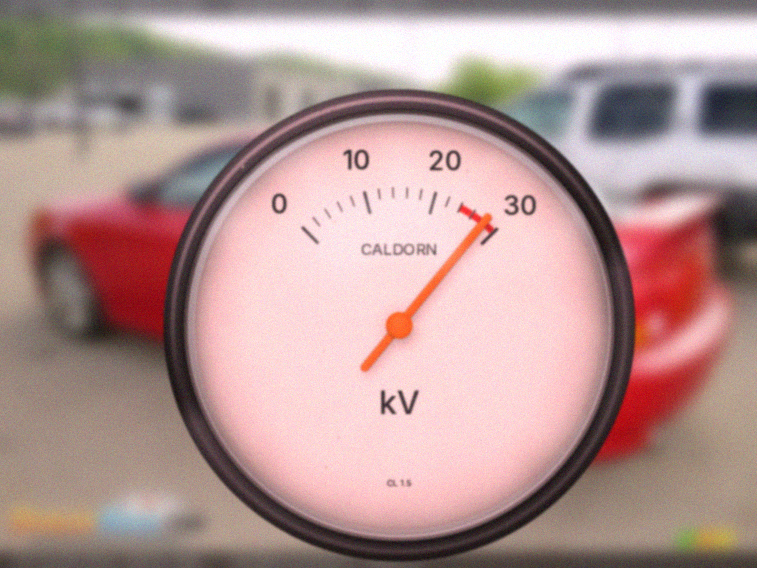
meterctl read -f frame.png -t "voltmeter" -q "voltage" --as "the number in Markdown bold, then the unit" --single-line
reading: **28** kV
